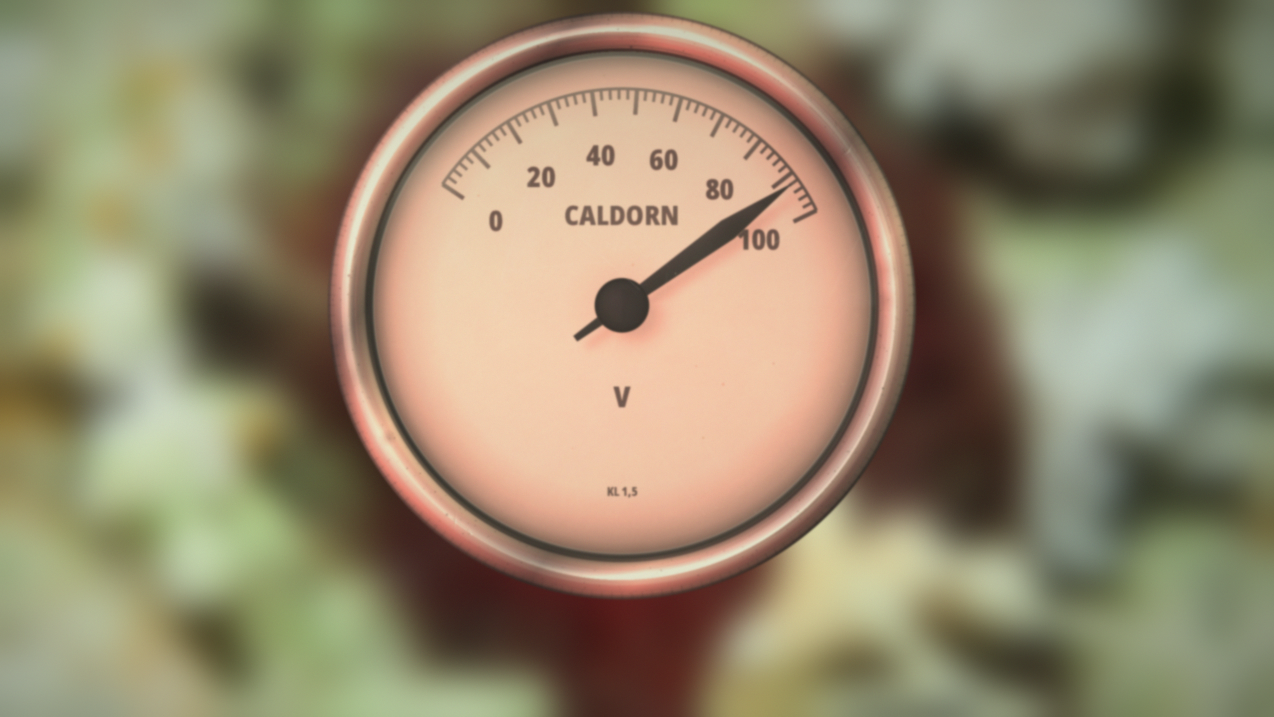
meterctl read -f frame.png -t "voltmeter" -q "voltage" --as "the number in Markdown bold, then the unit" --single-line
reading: **92** V
